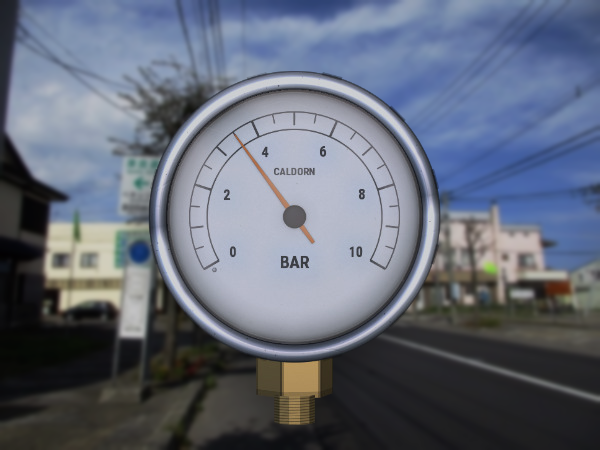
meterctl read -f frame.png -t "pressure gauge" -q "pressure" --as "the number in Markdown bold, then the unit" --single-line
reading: **3.5** bar
